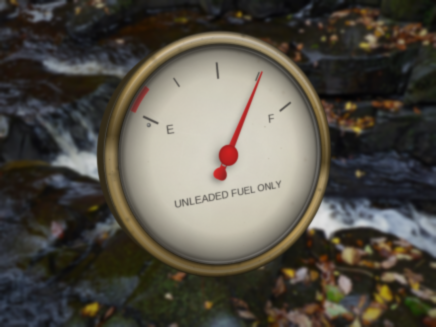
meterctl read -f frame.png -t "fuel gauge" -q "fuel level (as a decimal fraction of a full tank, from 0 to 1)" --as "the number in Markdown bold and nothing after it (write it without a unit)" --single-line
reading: **0.75**
